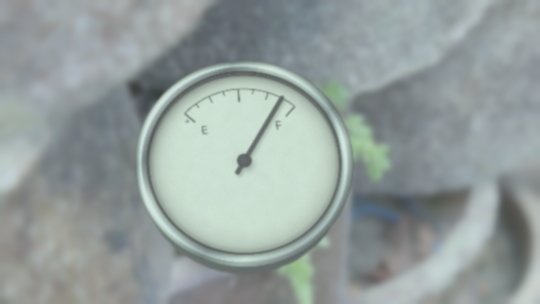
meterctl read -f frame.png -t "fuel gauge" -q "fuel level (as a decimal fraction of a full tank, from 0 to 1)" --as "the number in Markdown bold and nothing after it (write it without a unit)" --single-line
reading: **0.875**
